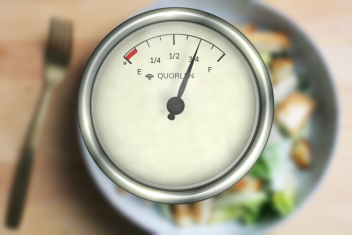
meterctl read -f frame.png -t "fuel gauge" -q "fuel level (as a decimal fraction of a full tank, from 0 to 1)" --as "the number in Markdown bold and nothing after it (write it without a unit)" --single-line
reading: **0.75**
